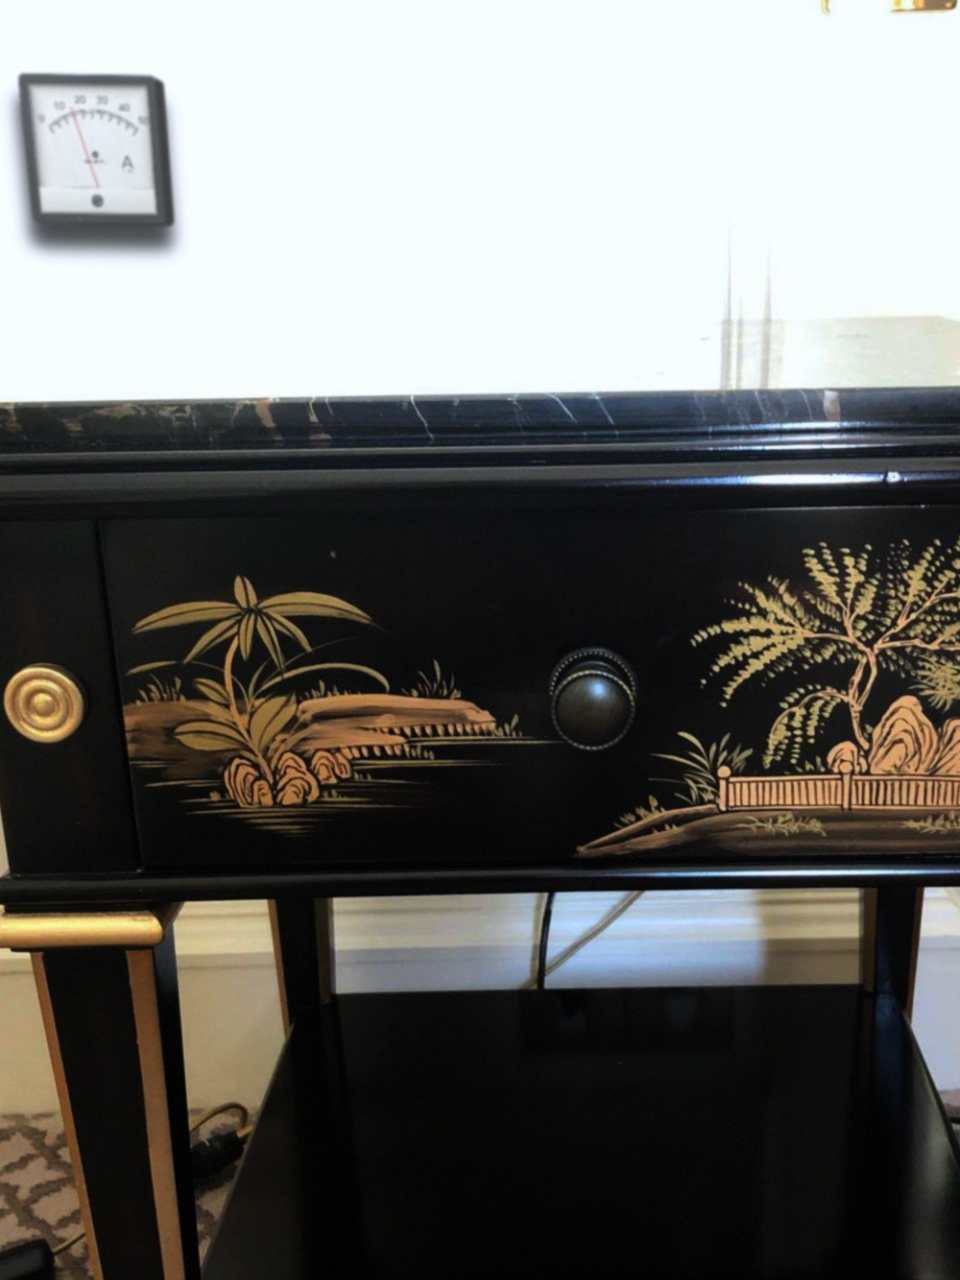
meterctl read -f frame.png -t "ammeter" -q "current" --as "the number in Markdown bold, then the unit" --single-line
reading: **15** A
